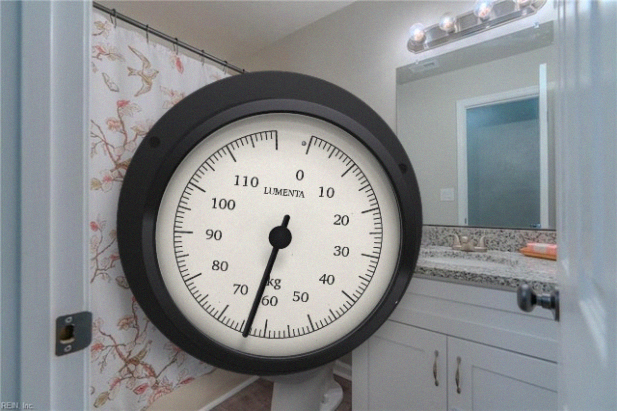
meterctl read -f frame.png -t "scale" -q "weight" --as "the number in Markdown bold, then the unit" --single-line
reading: **64** kg
